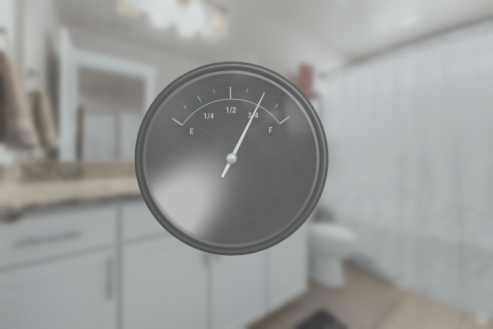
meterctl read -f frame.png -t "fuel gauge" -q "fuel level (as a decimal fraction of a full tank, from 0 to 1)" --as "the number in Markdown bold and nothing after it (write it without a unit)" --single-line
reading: **0.75**
